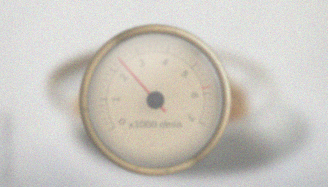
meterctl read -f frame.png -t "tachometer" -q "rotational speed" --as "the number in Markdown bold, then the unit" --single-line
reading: **2400** rpm
